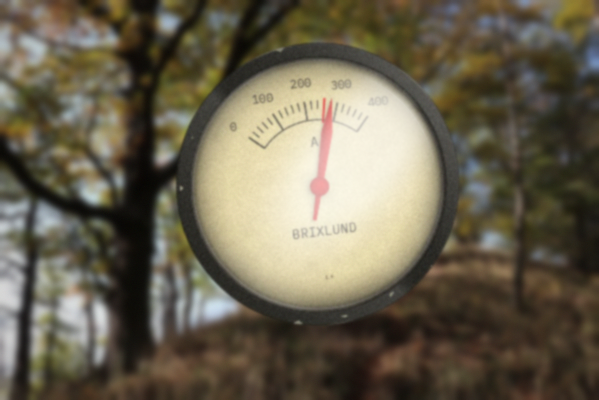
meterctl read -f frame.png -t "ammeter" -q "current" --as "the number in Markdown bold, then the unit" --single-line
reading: **280** A
